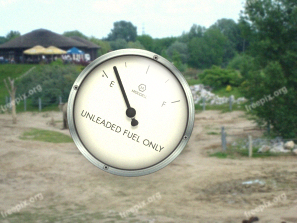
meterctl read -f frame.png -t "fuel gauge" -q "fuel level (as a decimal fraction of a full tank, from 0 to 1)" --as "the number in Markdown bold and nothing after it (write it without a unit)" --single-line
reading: **0.125**
